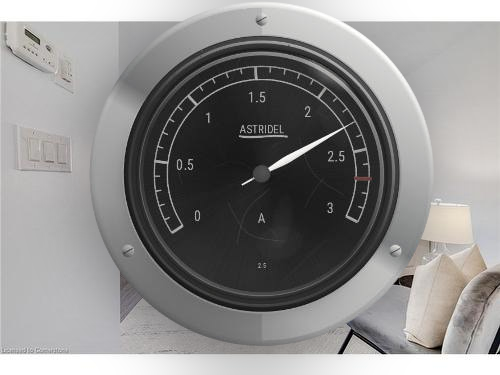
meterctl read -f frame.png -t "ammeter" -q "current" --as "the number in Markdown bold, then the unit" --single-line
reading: **2.3** A
